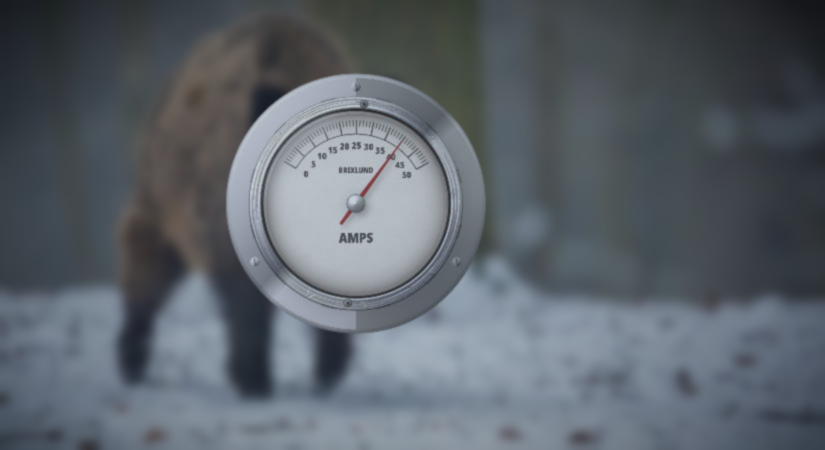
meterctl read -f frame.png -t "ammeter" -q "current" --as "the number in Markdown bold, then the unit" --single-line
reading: **40** A
